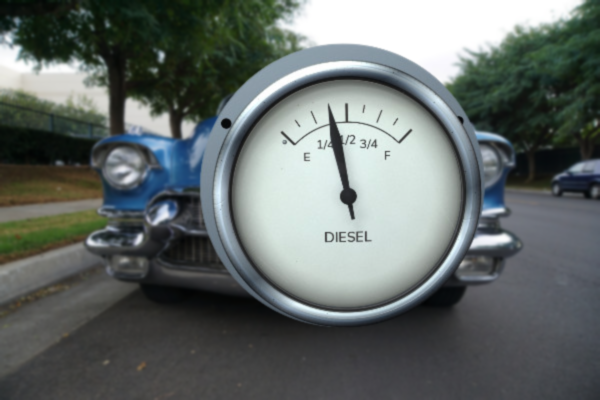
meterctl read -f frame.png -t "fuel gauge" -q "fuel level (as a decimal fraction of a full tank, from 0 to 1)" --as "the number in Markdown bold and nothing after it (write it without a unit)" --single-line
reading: **0.375**
